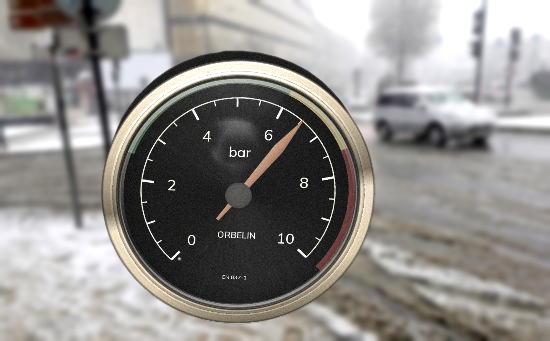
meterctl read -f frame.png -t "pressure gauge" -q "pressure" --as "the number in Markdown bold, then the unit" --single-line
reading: **6.5** bar
